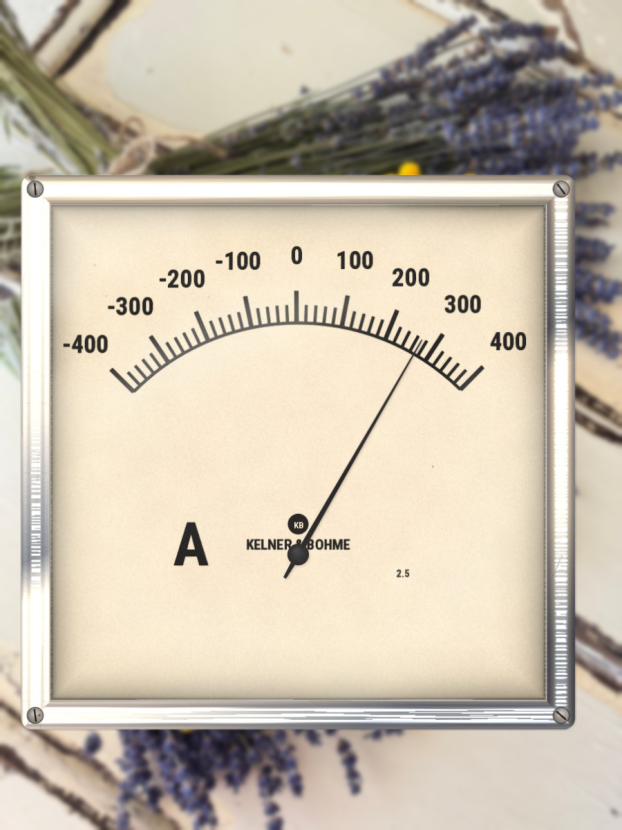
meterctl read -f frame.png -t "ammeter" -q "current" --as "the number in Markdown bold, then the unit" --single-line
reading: **270** A
